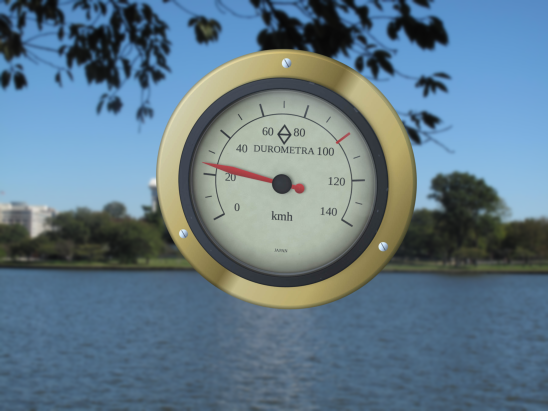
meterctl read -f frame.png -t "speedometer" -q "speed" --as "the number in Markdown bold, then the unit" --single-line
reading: **25** km/h
